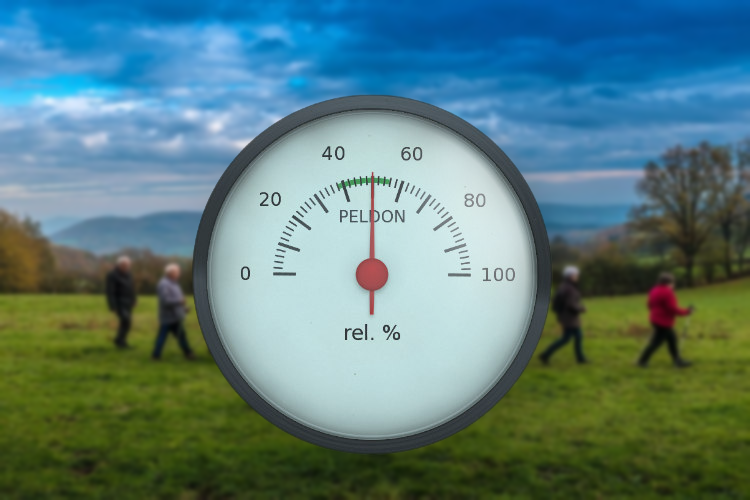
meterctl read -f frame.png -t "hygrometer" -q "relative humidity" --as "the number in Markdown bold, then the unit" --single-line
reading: **50** %
